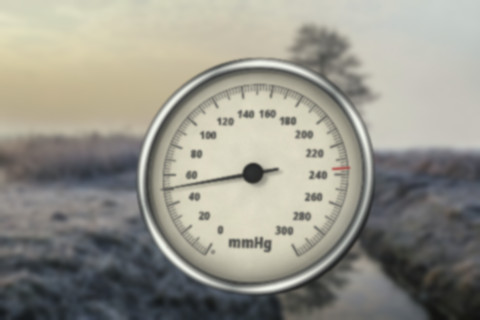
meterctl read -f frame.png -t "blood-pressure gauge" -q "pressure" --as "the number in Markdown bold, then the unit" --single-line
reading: **50** mmHg
